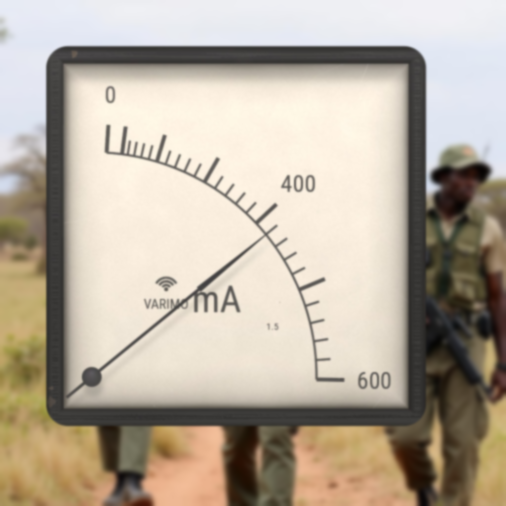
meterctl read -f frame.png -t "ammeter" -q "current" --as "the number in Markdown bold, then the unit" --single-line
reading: **420** mA
